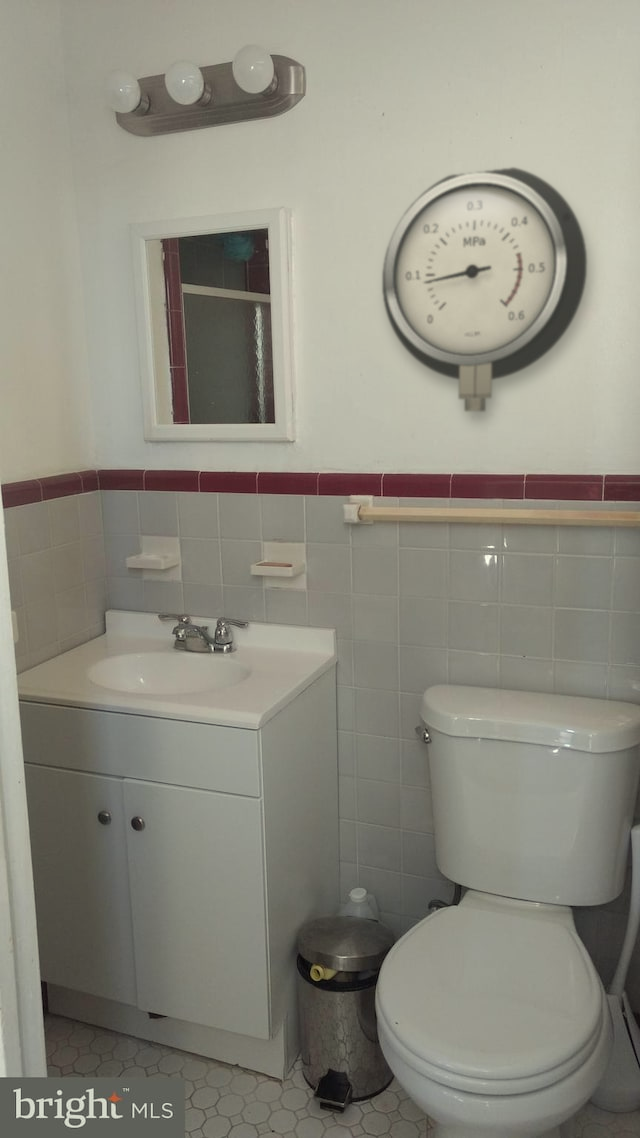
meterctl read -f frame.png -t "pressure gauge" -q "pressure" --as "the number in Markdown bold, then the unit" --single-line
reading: **0.08** MPa
